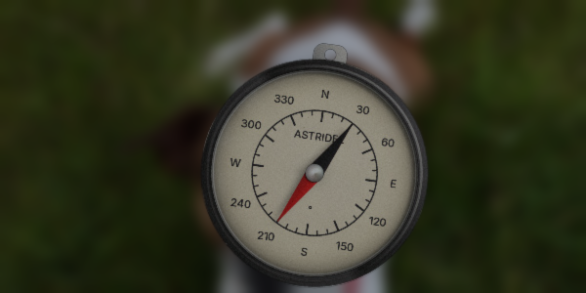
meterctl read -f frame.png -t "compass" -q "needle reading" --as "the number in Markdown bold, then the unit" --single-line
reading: **210** °
